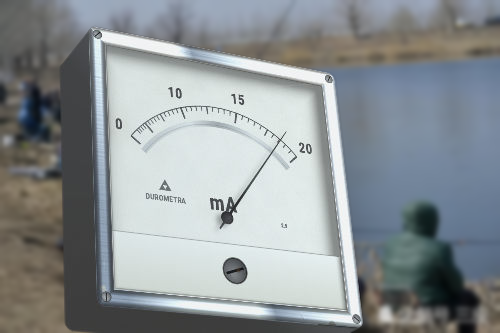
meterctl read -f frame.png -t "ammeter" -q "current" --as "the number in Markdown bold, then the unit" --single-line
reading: **18.5** mA
